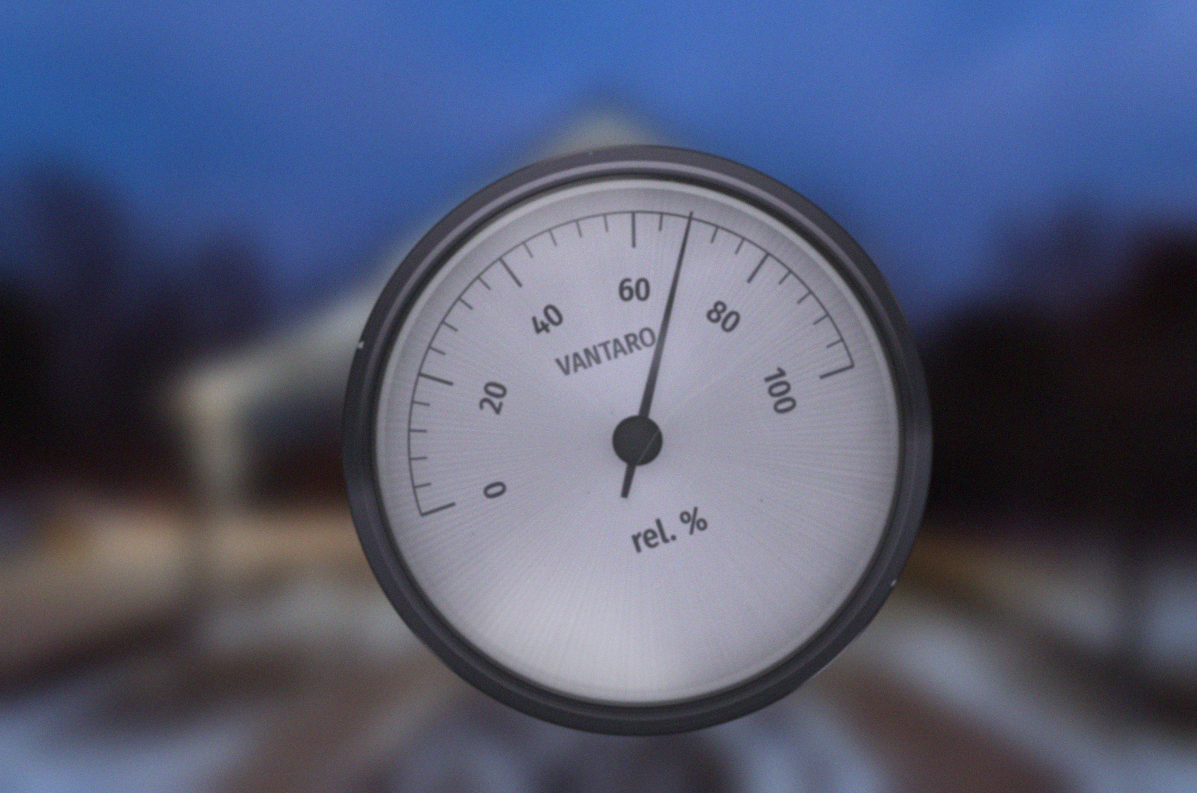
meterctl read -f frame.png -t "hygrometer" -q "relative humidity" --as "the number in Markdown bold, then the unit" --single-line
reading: **68** %
